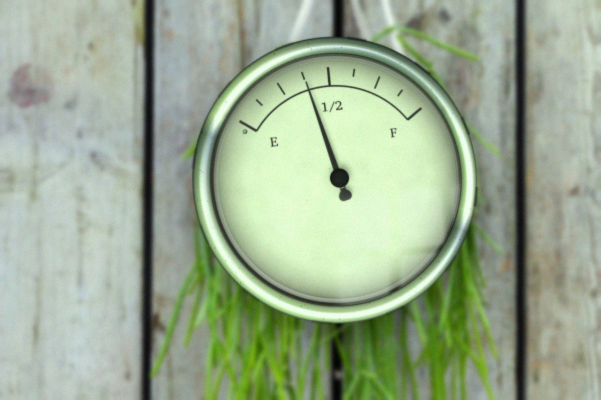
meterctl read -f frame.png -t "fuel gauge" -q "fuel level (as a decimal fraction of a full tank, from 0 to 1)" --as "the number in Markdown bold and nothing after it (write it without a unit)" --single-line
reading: **0.375**
